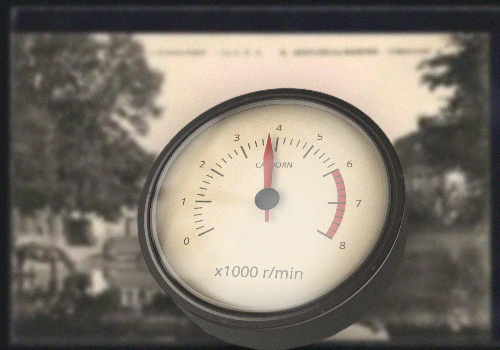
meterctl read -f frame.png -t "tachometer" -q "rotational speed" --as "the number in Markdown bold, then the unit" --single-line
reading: **3800** rpm
